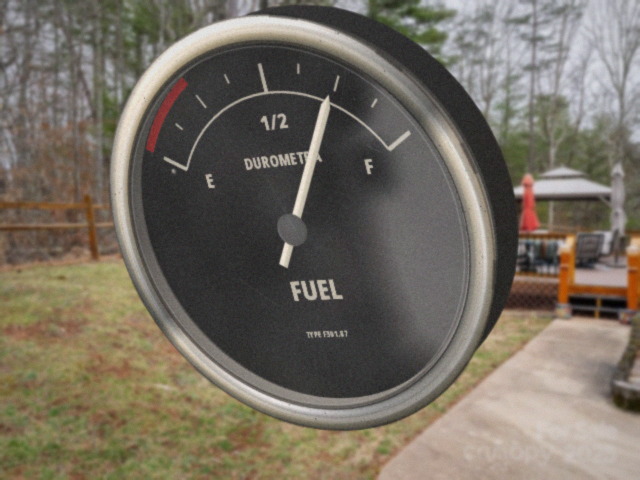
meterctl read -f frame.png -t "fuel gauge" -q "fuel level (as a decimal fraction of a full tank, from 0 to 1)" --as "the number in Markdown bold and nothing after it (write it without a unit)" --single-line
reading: **0.75**
